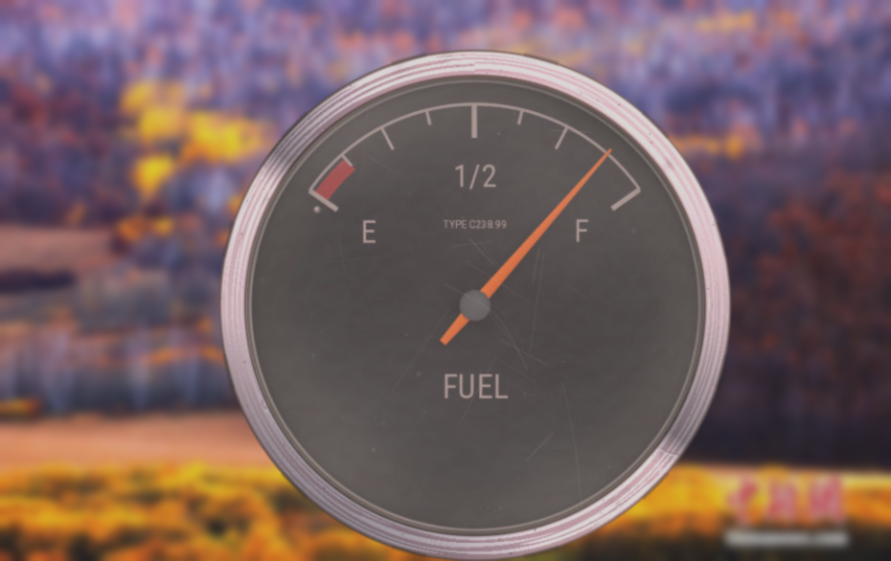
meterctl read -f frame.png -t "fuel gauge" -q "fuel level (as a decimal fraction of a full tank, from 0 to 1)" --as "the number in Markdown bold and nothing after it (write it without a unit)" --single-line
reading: **0.875**
